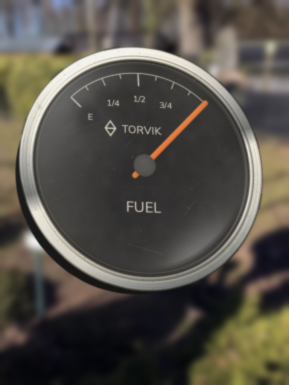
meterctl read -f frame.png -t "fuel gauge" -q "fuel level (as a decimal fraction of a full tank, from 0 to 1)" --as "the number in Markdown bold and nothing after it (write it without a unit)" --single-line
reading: **1**
